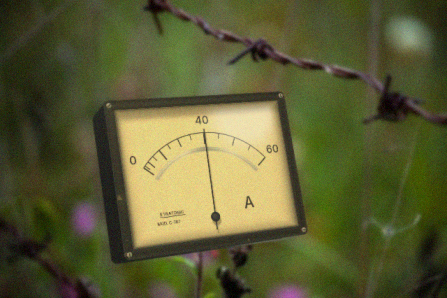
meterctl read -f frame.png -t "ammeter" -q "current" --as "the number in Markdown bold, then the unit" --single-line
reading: **40** A
